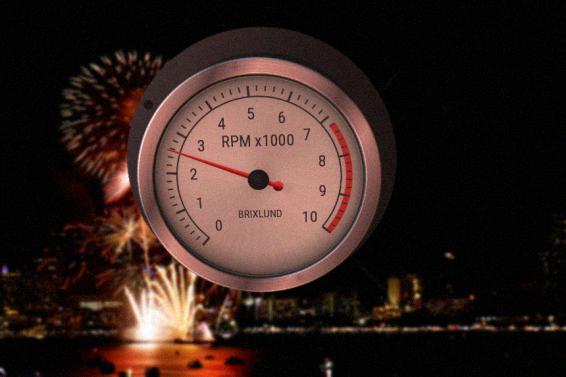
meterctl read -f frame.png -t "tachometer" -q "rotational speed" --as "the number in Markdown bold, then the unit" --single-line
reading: **2600** rpm
